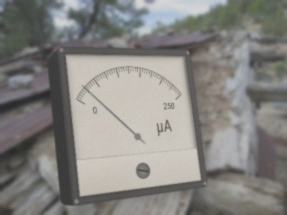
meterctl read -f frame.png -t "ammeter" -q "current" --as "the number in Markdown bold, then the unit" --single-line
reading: **25** µA
